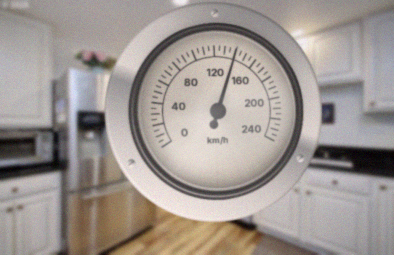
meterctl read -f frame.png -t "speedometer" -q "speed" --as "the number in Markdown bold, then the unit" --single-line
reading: **140** km/h
